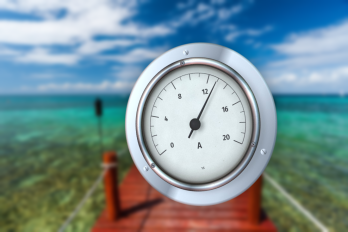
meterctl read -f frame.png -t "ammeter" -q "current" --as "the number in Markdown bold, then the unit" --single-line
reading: **13** A
